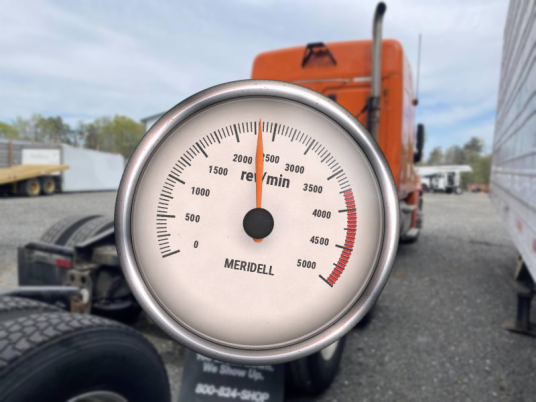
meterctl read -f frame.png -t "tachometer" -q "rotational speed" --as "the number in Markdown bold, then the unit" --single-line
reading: **2300** rpm
